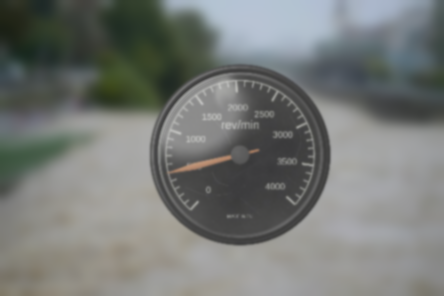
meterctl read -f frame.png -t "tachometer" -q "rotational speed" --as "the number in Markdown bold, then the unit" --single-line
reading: **500** rpm
